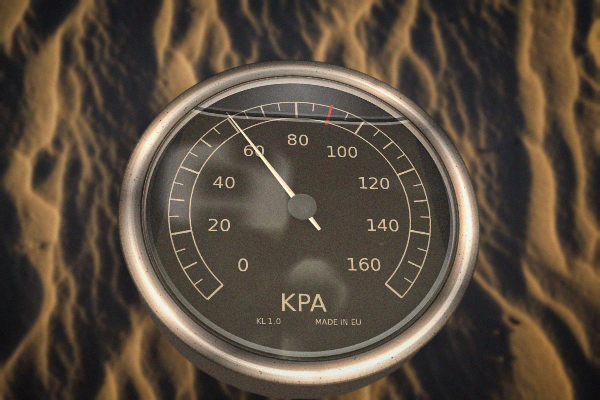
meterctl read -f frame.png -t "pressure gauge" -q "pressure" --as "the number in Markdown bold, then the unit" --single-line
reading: **60** kPa
